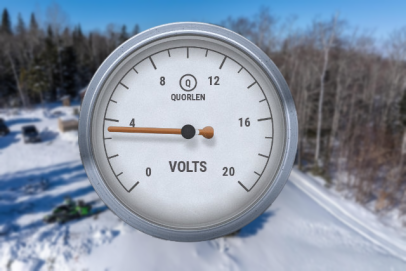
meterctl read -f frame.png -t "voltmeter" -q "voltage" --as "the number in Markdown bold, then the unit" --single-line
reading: **3.5** V
